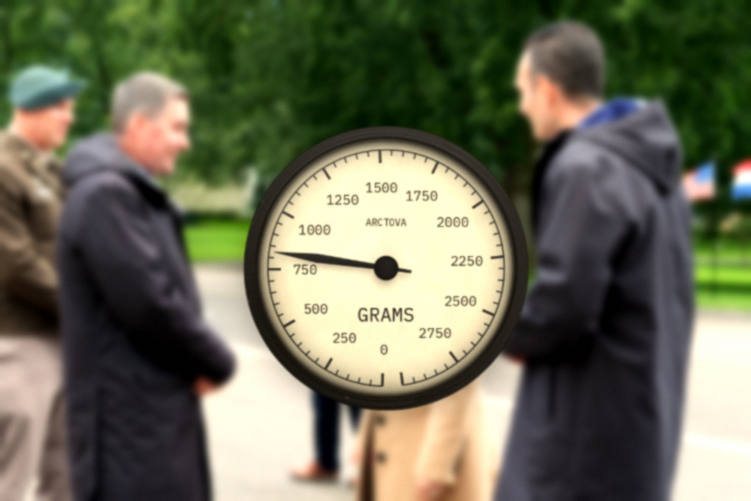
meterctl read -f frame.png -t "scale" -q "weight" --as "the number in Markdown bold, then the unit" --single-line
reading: **825** g
